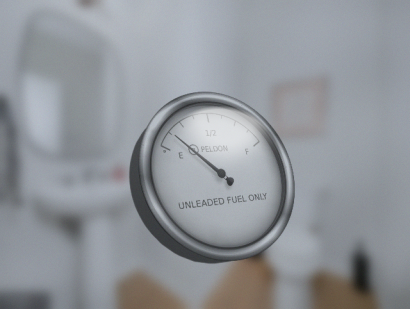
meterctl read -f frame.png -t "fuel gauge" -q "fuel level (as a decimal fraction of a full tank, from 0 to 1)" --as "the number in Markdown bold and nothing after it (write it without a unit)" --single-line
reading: **0.125**
